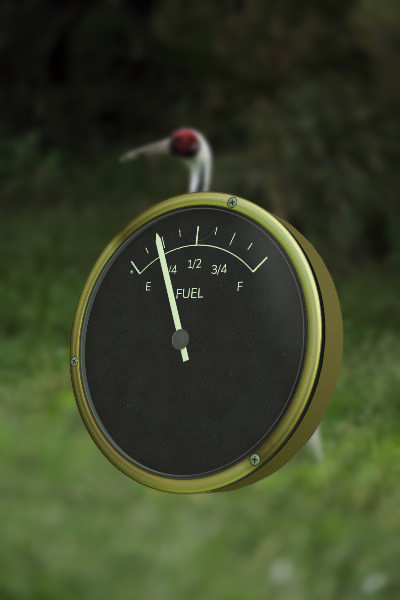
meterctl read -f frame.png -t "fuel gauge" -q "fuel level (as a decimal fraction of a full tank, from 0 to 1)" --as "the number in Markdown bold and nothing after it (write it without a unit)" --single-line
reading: **0.25**
